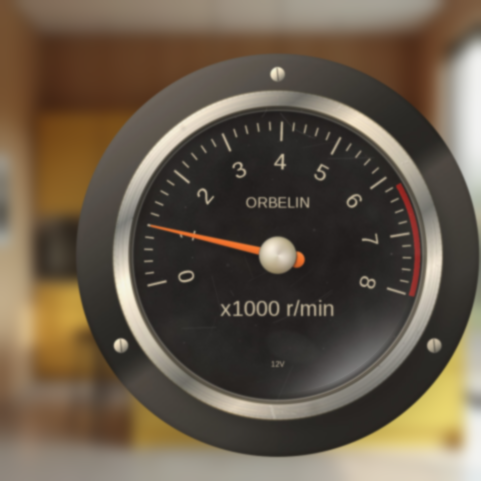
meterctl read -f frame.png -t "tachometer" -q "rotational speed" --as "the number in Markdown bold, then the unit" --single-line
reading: **1000** rpm
